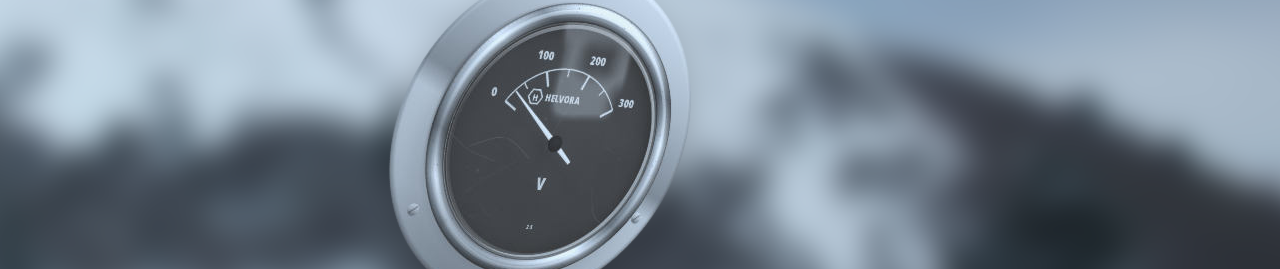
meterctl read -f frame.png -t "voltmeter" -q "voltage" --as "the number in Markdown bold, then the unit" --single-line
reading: **25** V
